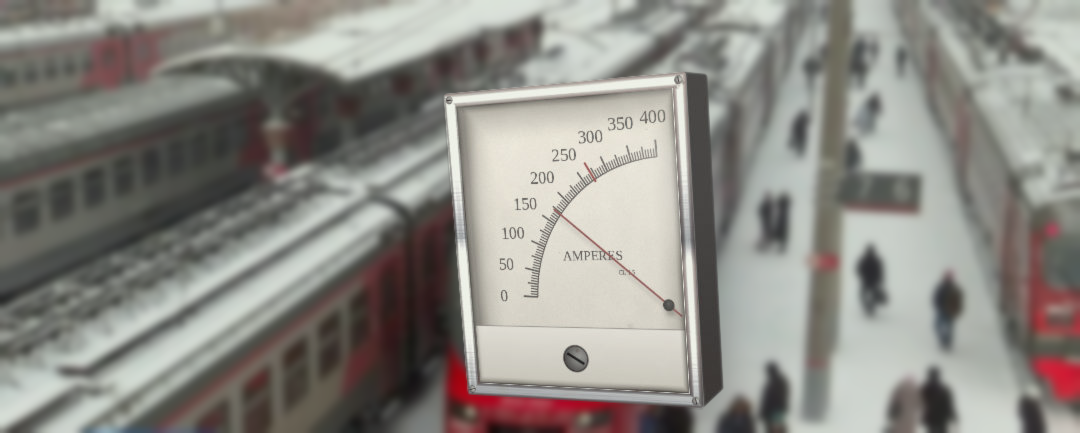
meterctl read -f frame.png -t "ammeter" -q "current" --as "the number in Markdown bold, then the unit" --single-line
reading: **175** A
